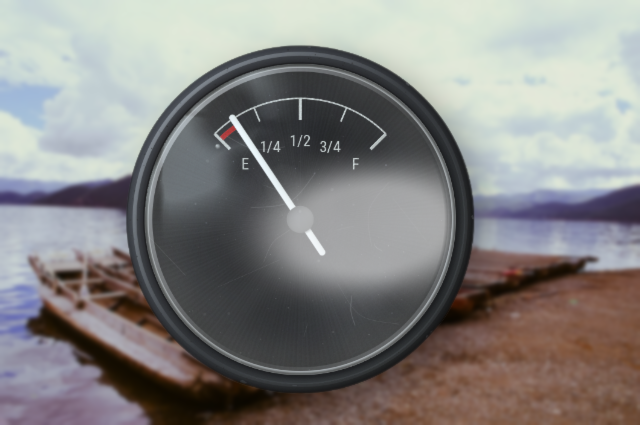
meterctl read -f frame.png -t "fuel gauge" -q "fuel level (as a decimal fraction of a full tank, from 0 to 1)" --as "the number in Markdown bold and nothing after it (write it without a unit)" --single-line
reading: **0.125**
